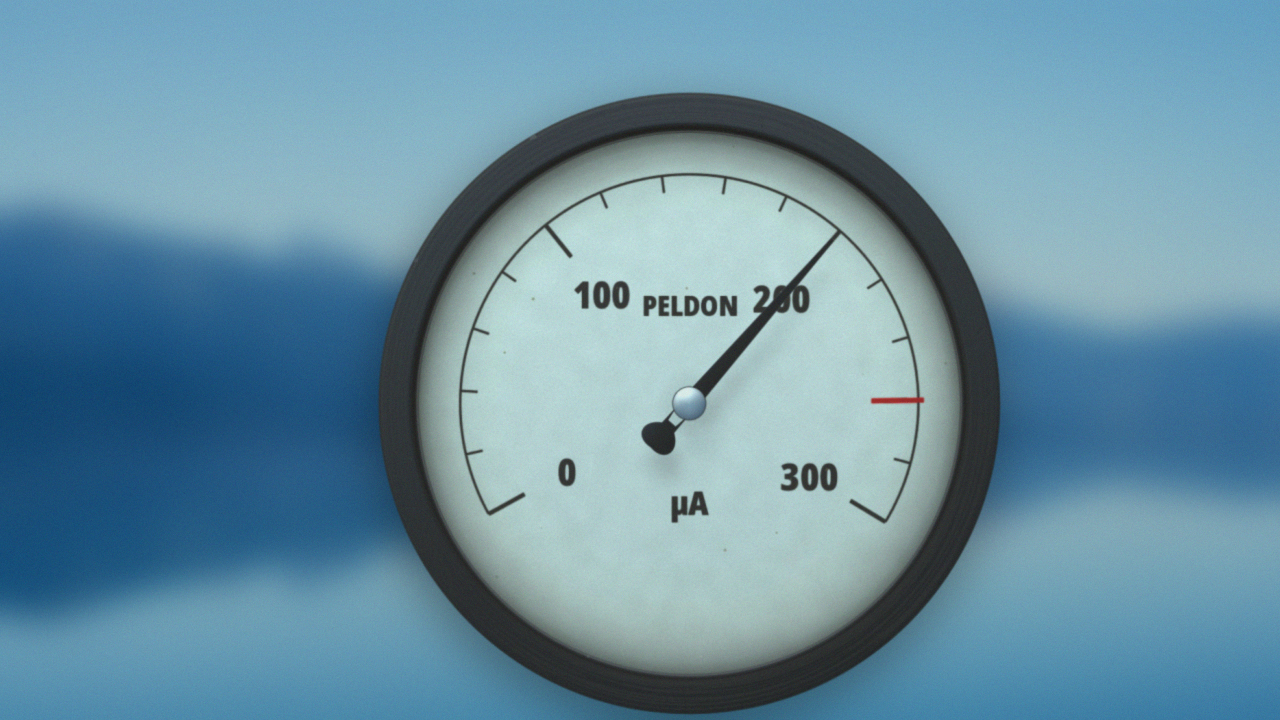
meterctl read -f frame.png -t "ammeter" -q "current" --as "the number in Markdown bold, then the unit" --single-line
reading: **200** µA
